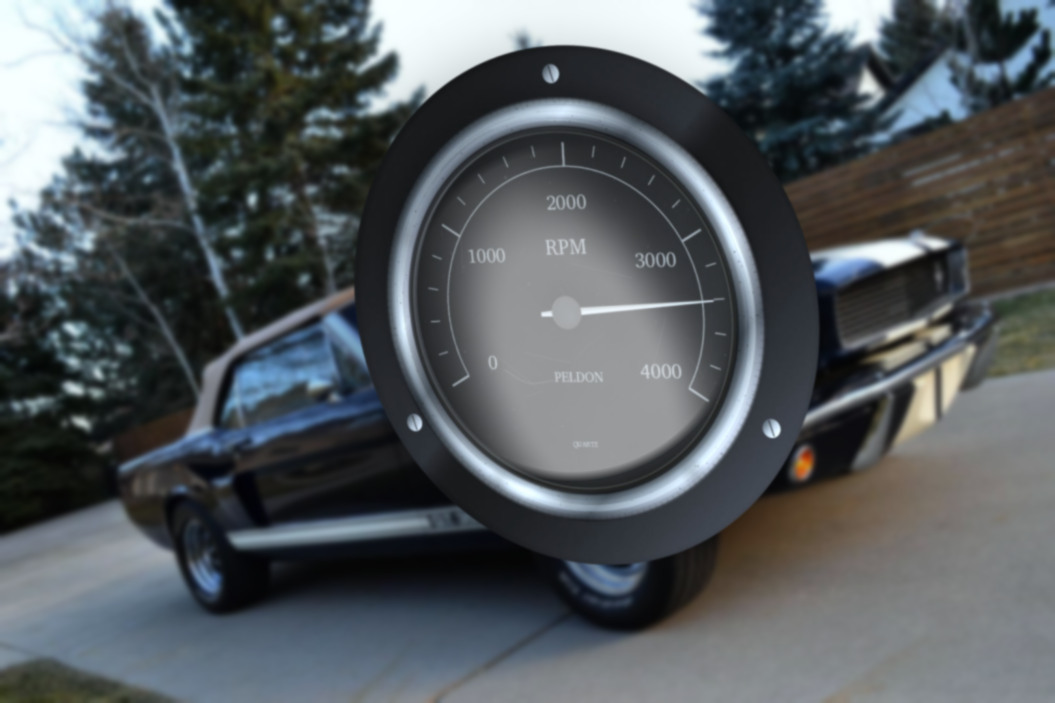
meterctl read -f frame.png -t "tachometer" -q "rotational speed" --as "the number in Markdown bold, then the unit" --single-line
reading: **3400** rpm
